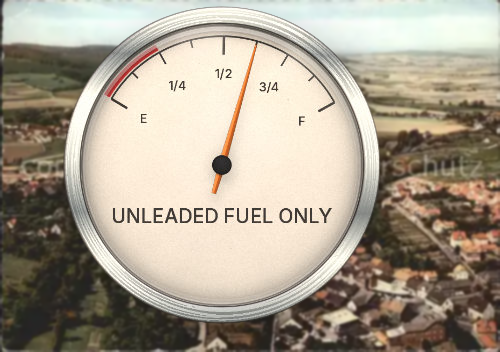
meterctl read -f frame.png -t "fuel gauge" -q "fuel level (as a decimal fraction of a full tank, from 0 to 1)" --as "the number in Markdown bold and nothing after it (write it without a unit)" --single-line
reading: **0.625**
